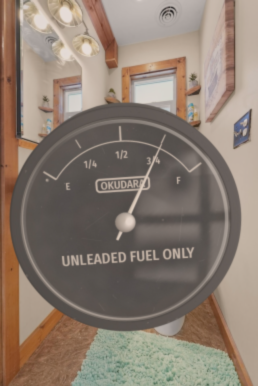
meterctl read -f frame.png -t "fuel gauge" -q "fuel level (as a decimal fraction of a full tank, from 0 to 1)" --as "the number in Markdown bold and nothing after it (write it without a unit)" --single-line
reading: **0.75**
